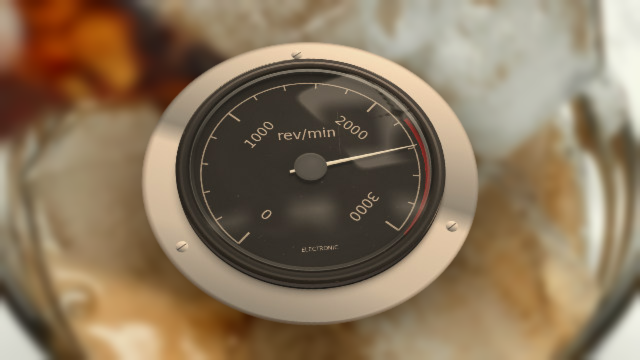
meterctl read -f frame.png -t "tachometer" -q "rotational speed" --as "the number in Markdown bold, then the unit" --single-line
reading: **2400** rpm
